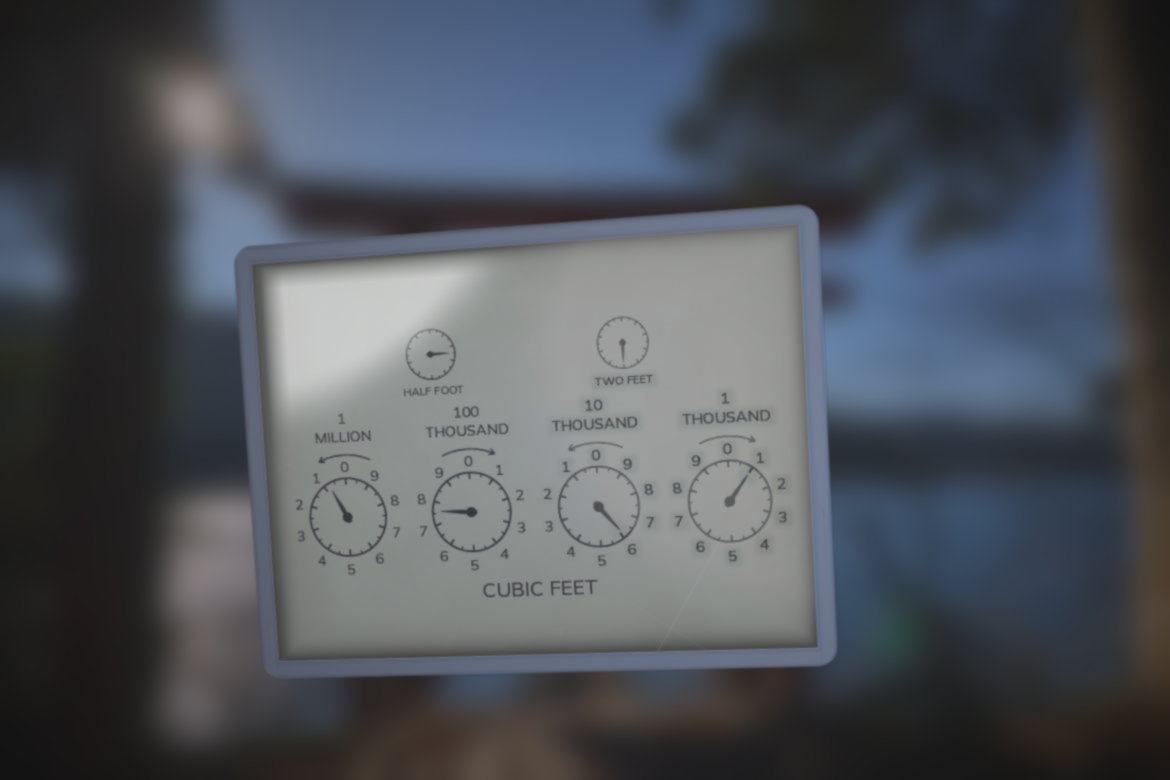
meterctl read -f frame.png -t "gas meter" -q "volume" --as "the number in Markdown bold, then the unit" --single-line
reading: **76100** ft³
